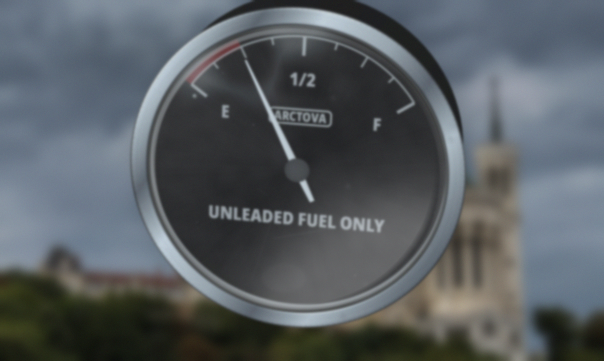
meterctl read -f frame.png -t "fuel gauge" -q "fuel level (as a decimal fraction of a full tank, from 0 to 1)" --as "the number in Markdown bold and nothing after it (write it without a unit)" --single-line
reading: **0.25**
